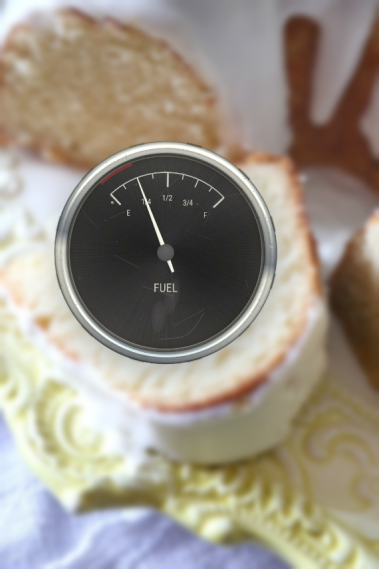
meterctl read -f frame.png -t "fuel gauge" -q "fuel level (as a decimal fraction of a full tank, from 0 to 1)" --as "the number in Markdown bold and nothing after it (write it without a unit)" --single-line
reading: **0.25**
